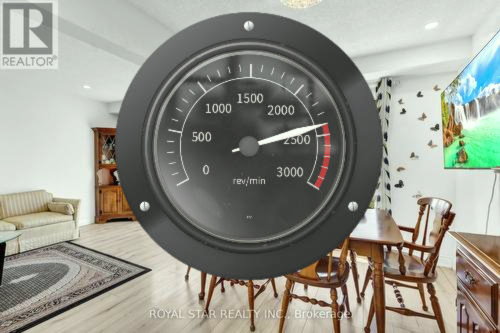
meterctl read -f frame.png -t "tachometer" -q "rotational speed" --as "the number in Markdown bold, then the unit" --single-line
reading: **2400** rpm
